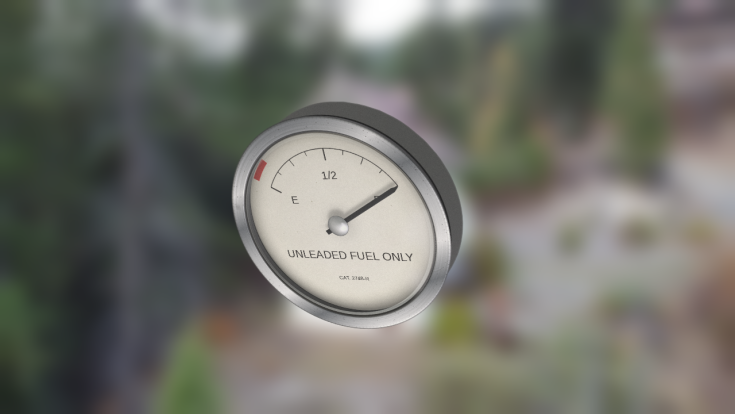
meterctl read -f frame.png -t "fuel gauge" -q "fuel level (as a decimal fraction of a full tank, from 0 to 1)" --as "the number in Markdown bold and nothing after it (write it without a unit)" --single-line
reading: **1**
